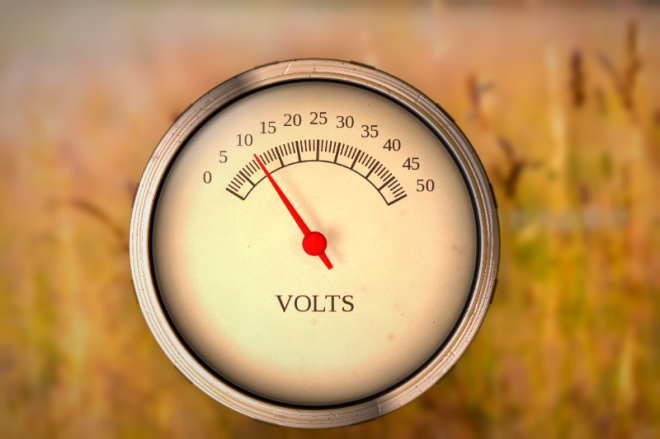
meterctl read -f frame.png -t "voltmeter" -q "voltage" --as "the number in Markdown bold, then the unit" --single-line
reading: **10** V
